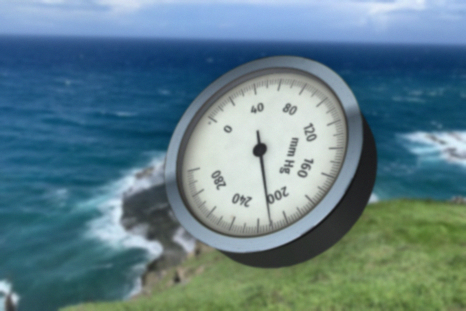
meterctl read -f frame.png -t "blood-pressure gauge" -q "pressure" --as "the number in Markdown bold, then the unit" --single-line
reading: **210** mmHg
